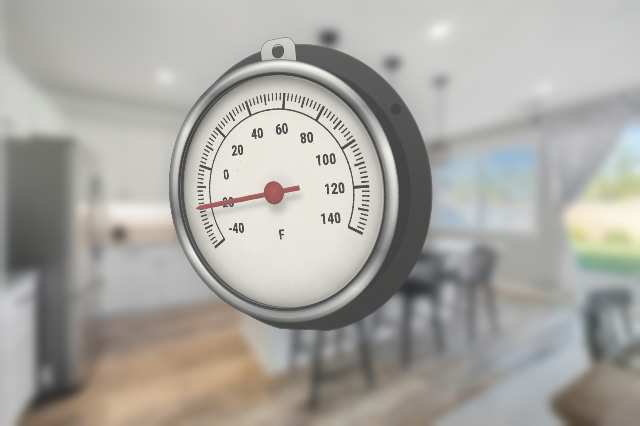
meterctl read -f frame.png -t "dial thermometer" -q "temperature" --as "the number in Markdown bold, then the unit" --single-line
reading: **-20** °F
